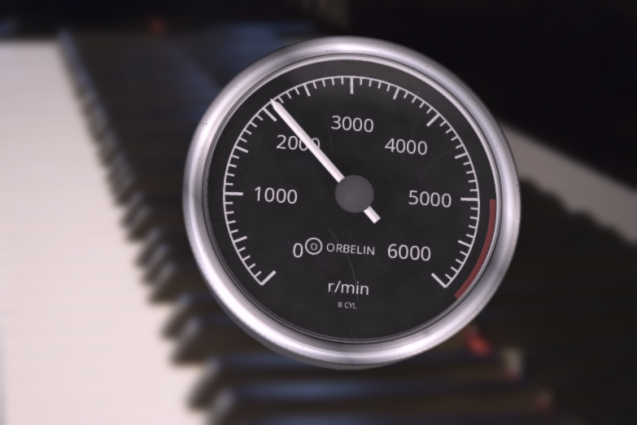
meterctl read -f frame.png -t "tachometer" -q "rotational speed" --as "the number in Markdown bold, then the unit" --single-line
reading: **2100** rpm
